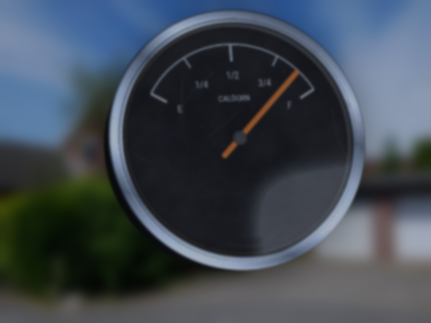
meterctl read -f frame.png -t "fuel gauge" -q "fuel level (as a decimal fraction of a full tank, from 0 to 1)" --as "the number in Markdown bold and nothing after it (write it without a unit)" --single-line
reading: **0.875**
